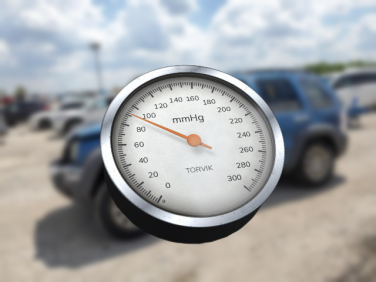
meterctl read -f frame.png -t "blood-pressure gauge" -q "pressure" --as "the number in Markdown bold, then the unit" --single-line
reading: **90** mmHg
